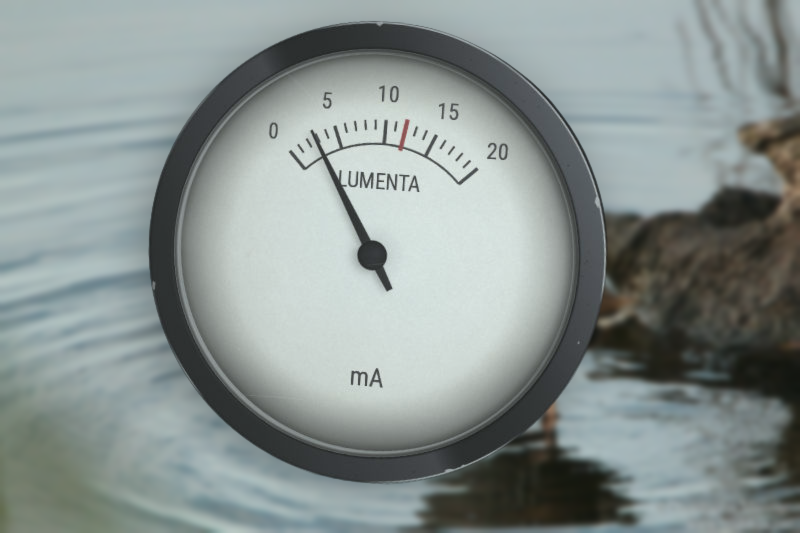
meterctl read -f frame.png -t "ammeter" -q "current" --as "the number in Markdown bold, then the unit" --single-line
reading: **3** mA
